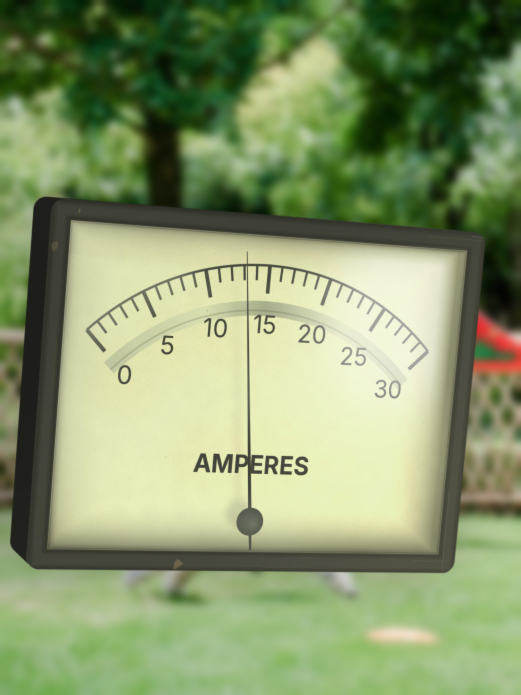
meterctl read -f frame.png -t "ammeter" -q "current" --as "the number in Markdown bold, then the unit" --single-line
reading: **13** A
